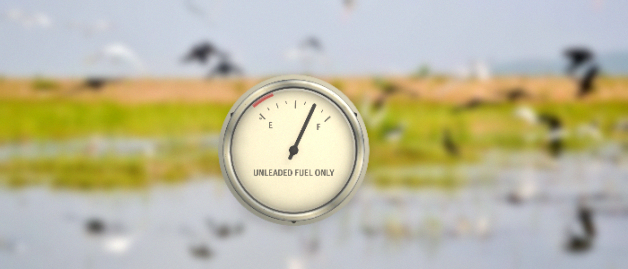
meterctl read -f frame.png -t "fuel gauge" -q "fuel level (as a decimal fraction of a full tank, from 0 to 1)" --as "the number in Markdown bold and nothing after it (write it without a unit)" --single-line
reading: **0.75**
